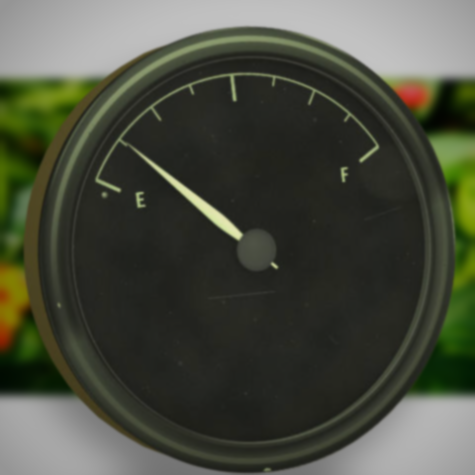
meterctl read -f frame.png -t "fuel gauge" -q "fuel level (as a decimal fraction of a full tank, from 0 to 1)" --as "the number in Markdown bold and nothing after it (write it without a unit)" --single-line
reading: **0.125**
